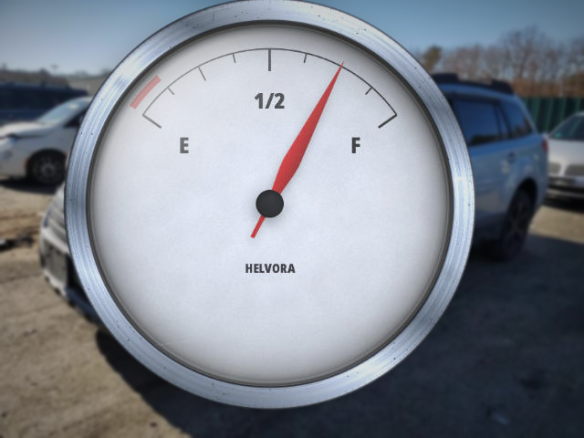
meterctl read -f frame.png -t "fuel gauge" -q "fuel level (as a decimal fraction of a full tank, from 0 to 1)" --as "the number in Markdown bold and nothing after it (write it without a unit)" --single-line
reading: **0.75**
